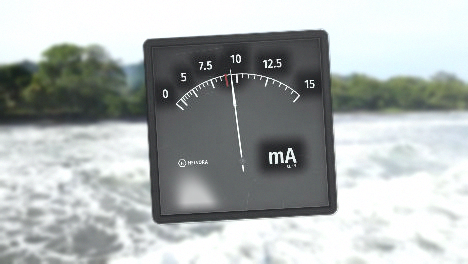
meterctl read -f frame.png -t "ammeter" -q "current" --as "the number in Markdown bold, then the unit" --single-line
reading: **9.5** mA
